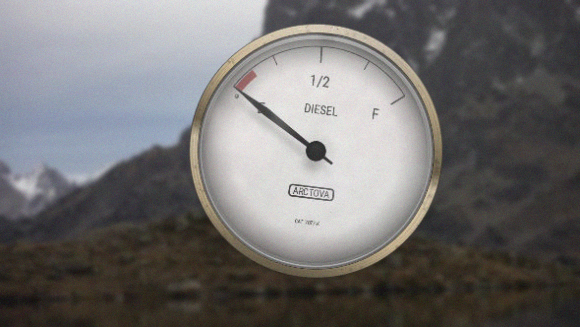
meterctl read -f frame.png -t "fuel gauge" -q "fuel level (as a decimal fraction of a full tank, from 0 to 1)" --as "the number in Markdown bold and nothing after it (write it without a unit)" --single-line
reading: **0**
